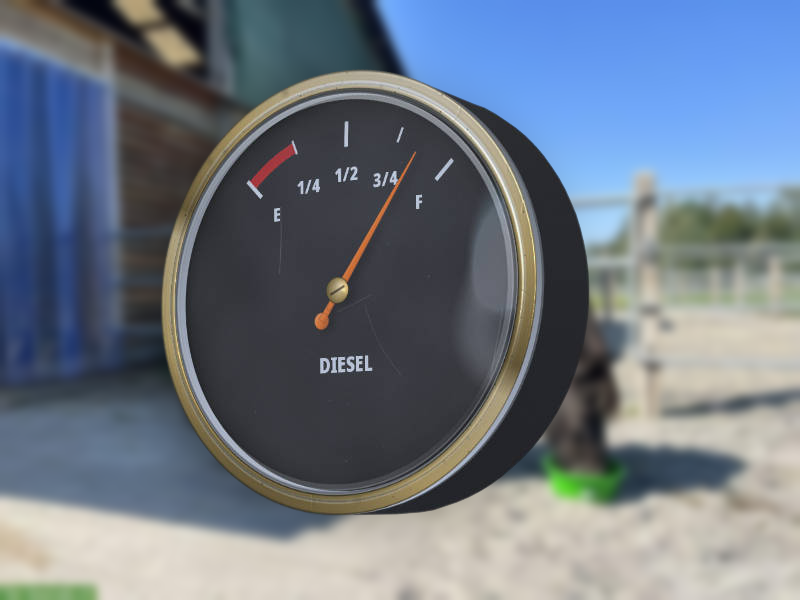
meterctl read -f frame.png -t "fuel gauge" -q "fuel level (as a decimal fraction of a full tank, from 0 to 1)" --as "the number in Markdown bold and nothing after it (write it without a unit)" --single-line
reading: **0.875**
